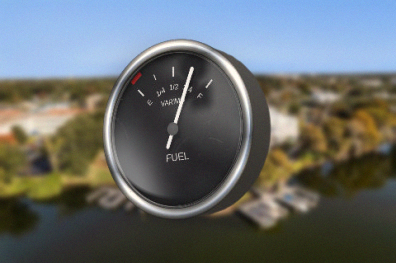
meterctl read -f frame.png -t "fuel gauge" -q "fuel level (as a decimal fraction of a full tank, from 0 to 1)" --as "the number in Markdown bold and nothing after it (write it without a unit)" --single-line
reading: **0.75**
